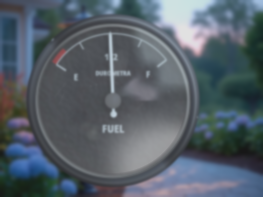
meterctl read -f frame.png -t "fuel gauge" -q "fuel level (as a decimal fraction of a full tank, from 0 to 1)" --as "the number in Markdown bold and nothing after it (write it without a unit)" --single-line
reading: **0.5**
